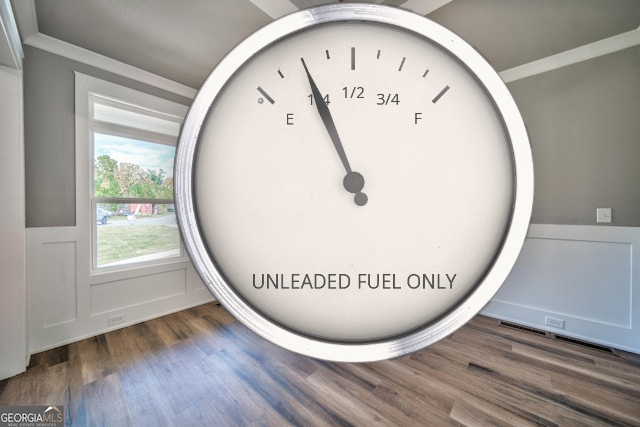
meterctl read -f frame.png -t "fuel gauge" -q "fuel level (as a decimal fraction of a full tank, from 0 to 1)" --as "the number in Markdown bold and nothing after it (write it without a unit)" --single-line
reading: **0.25**
